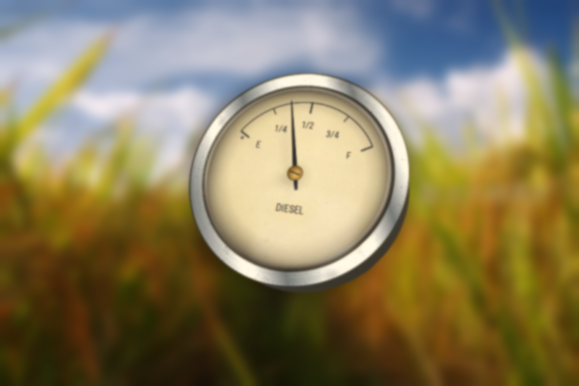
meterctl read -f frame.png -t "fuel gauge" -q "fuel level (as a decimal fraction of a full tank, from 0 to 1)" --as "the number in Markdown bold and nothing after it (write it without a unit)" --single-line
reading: **0.375**
